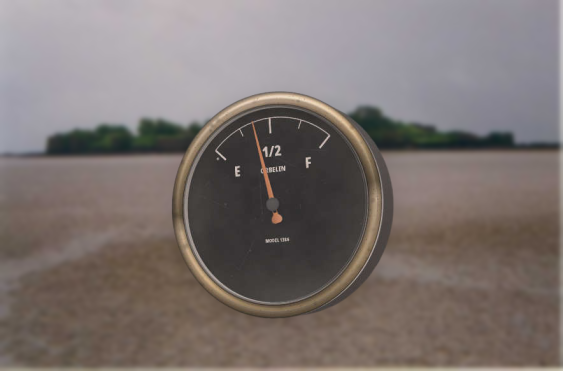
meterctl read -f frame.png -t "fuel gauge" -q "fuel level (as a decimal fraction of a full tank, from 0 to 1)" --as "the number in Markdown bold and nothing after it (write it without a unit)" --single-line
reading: **0.375**
